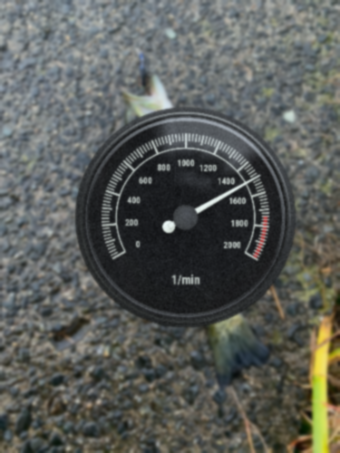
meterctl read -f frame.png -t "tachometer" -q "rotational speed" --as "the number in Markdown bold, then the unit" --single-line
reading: **1500** rpm
